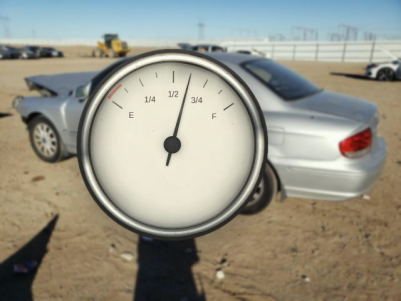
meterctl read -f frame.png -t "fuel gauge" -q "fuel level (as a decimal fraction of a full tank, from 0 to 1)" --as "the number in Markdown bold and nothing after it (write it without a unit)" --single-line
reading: **0.625**
